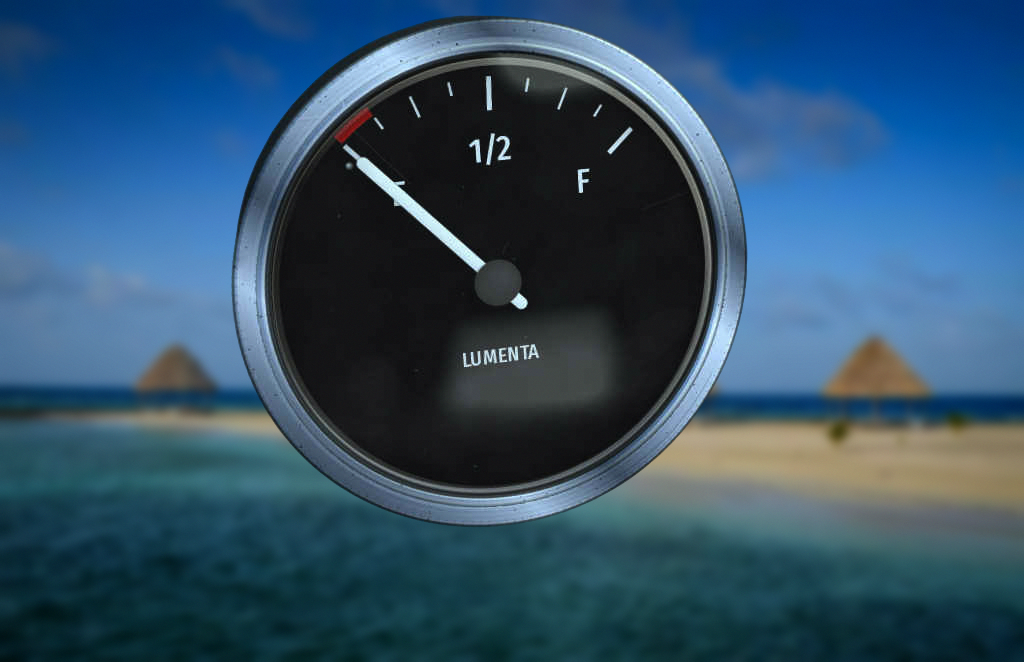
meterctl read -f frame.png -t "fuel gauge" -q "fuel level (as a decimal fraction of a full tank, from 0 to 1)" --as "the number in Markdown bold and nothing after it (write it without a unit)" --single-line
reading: **0**
